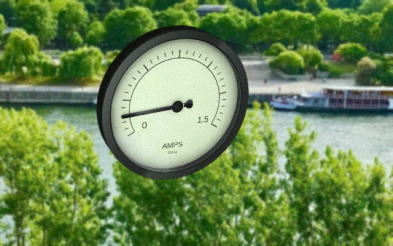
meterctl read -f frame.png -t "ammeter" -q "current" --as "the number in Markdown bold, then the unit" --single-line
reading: **0.15** A
